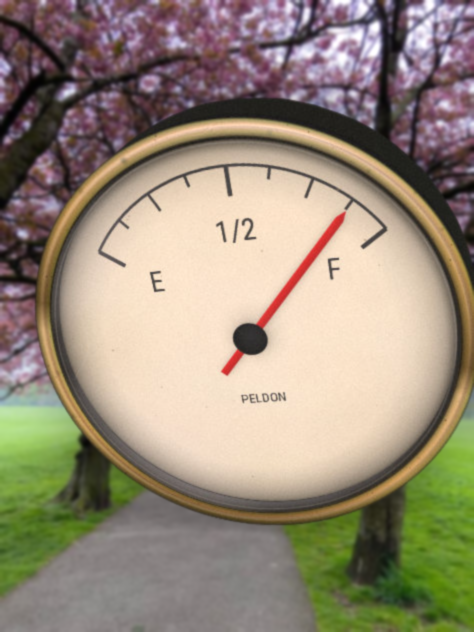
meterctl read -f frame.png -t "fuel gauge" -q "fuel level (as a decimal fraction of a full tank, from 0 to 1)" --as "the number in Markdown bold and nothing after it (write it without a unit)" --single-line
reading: **0.875**
